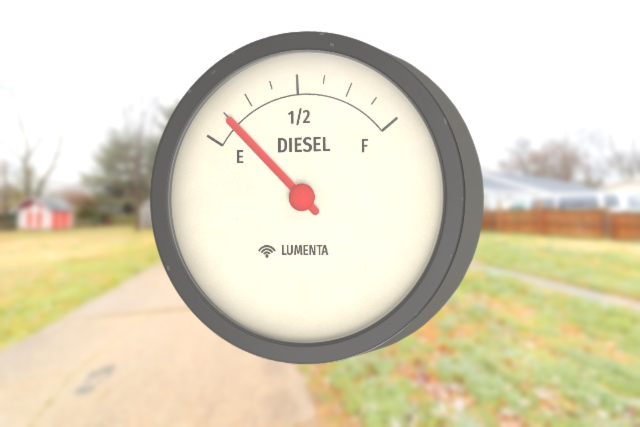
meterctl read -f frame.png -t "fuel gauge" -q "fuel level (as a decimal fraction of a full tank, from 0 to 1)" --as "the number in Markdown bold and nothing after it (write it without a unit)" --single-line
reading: **0.125**
